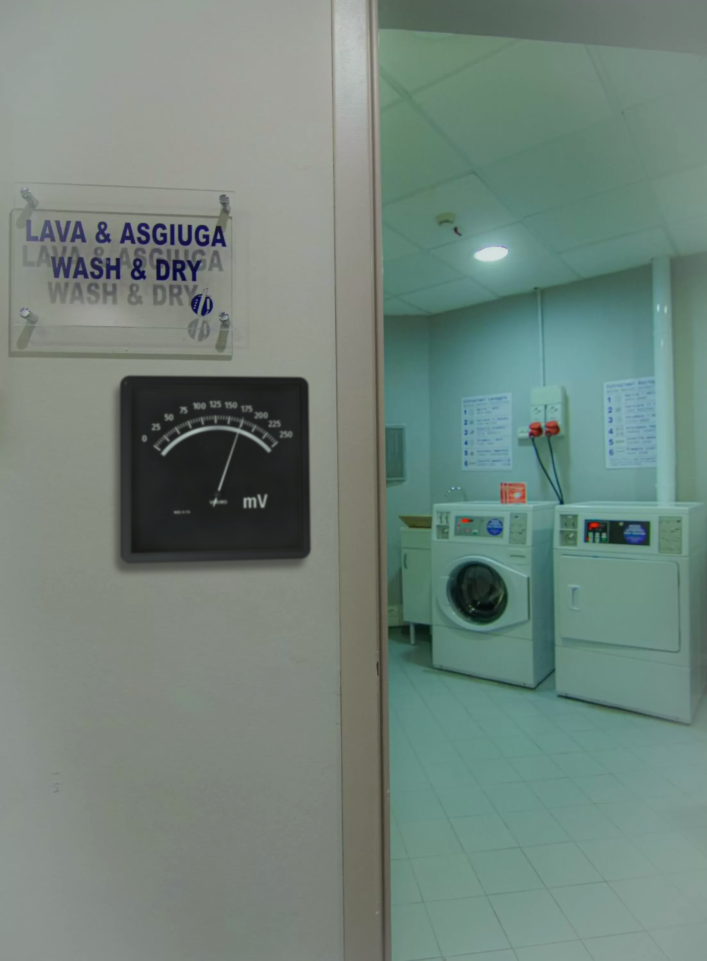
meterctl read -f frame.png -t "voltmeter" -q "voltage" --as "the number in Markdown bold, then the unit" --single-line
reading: **175** mV
